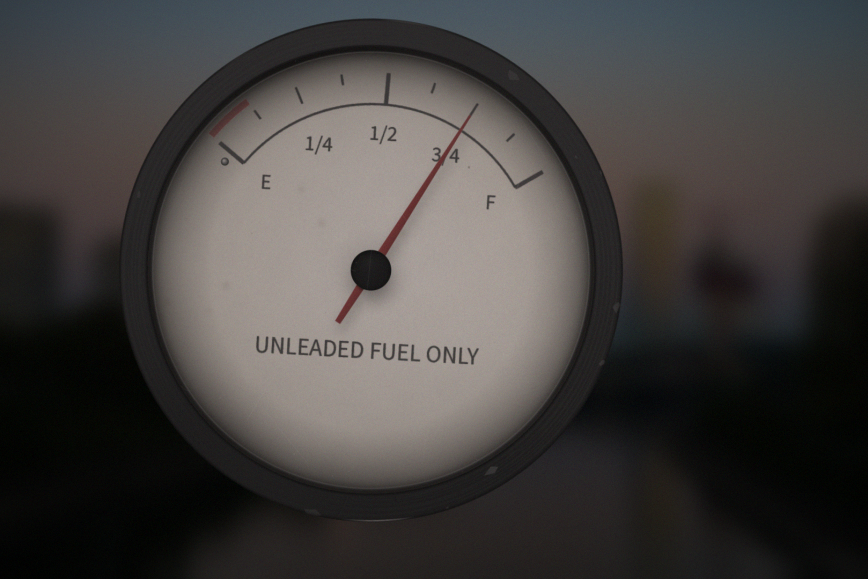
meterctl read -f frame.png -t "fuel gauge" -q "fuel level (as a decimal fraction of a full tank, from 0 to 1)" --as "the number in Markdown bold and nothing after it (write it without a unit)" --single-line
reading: **0.75**
